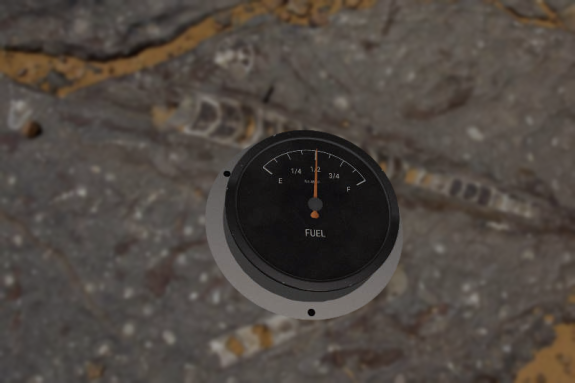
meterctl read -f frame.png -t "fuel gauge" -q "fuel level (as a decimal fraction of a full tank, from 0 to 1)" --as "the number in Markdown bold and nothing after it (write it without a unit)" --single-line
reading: **0.5**
